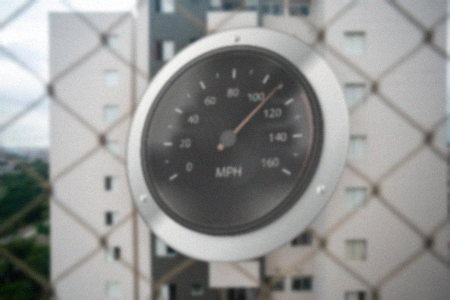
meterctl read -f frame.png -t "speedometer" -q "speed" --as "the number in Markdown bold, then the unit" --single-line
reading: **110** mph
